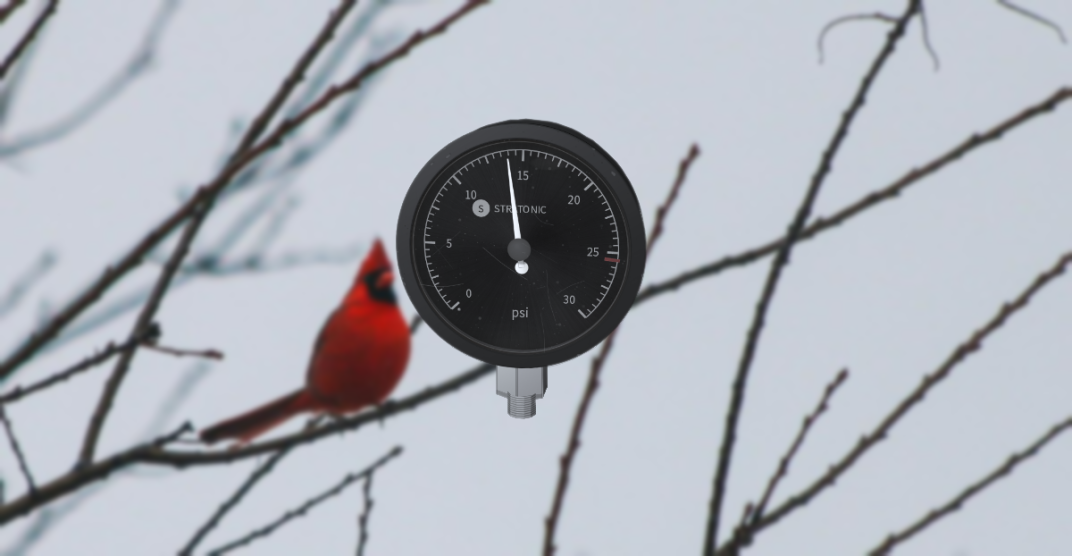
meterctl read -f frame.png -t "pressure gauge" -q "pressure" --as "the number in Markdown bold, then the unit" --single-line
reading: **14** psi
